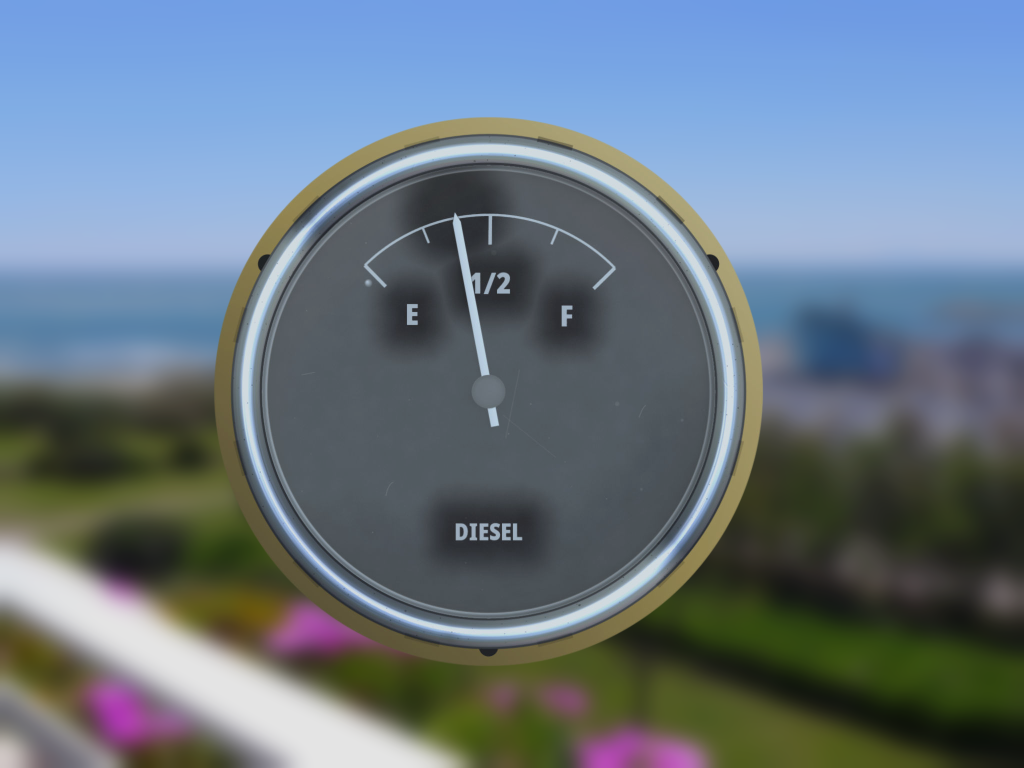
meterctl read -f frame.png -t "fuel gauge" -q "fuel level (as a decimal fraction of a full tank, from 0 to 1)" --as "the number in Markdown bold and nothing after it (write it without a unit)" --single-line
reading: **0.375**
